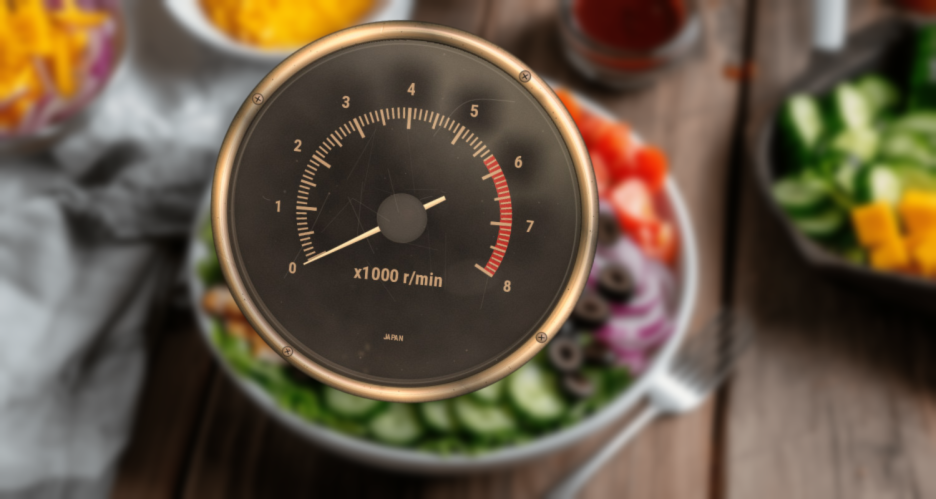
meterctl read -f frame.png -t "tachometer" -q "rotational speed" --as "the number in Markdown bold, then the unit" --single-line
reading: **0** rpm
